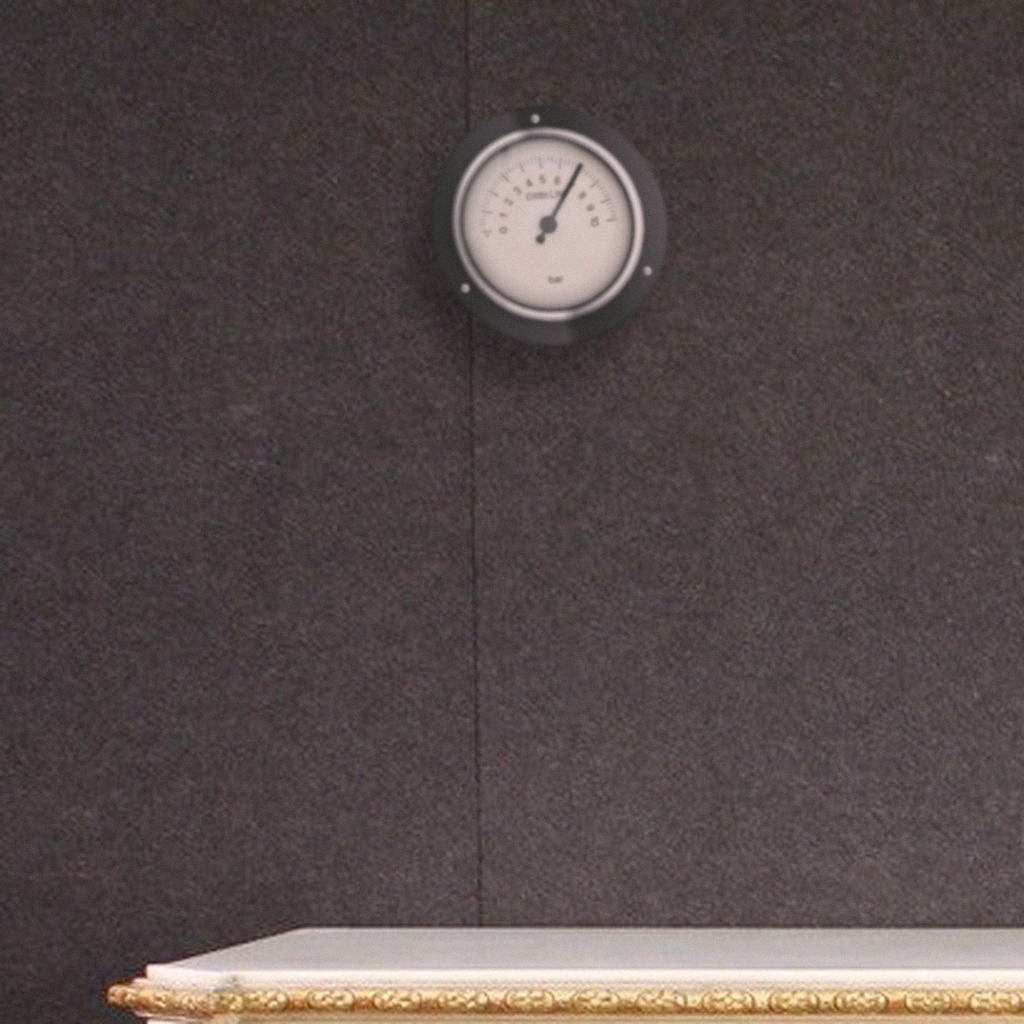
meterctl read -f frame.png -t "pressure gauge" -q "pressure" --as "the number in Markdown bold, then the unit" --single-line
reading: **7** bar
